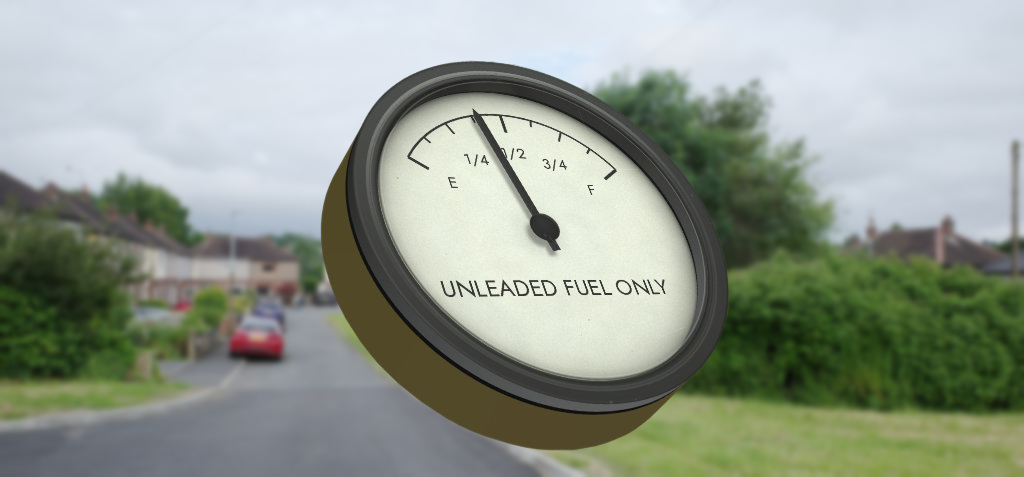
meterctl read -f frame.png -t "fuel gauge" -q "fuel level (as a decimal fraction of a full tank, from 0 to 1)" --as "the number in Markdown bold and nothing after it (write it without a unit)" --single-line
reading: **0.375**
